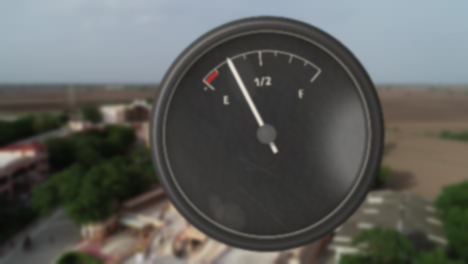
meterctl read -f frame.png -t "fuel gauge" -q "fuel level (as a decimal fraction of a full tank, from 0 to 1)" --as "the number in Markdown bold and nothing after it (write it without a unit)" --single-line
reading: **0.25**
